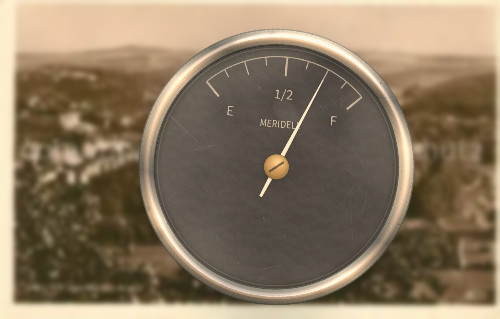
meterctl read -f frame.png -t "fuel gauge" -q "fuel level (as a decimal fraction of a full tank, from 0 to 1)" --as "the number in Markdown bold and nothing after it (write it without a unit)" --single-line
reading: **0.75**
